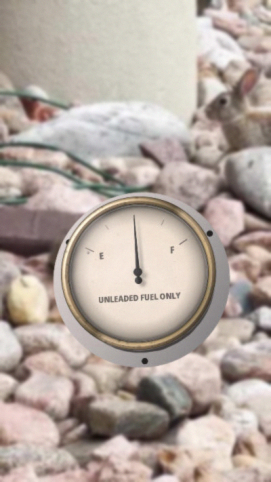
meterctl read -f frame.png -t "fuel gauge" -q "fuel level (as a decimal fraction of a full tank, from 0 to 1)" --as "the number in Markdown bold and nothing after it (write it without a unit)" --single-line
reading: **0.5**
